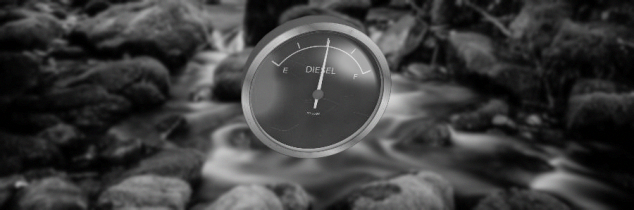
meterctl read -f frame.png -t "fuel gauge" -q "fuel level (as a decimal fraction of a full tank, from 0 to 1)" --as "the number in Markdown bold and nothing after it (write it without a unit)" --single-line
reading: **0.5**
